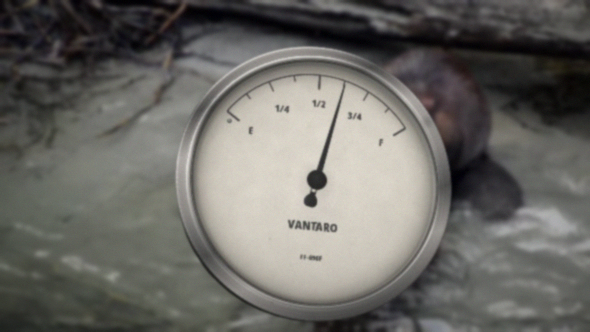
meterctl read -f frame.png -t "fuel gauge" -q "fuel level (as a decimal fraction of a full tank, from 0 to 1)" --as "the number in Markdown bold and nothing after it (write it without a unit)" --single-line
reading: **0.625**
